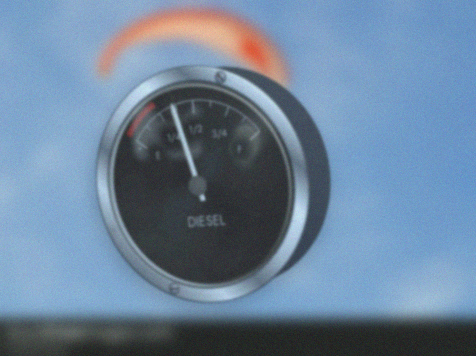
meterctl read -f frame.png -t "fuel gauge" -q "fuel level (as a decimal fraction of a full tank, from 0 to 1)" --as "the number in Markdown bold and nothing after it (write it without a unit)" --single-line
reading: **0.375**
